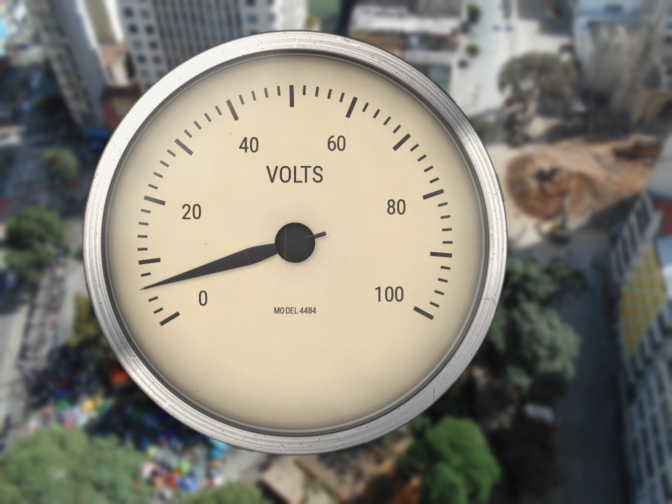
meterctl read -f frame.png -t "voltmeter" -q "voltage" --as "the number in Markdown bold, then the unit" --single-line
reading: **6** V
